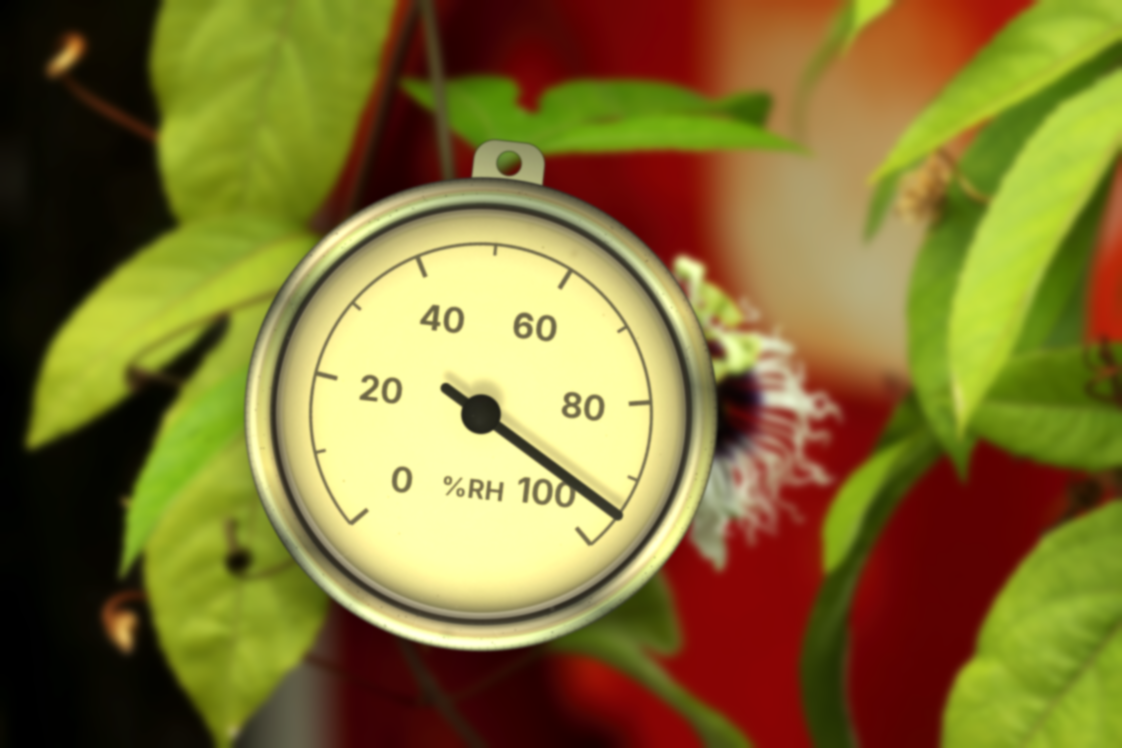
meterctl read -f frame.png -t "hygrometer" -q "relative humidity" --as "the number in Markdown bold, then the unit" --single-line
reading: **95** %
